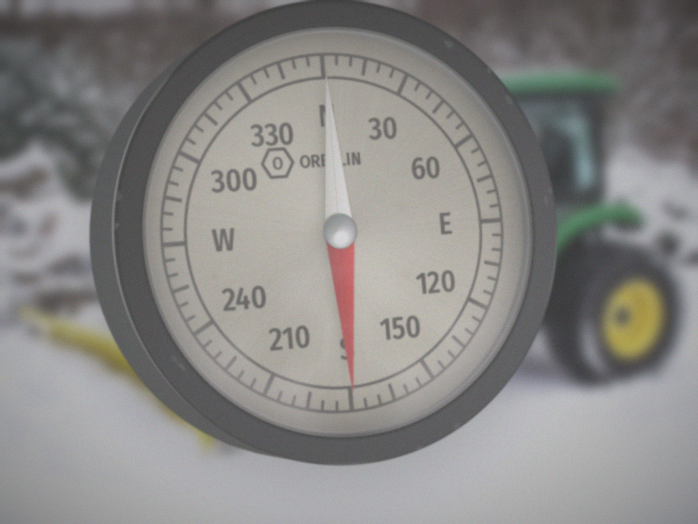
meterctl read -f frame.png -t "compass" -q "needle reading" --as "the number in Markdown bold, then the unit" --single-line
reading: **180** °
